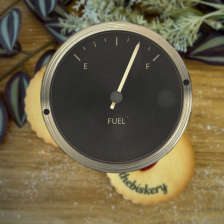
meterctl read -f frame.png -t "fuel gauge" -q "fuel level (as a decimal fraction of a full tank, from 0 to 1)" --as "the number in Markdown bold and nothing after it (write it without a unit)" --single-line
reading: **0.75**
